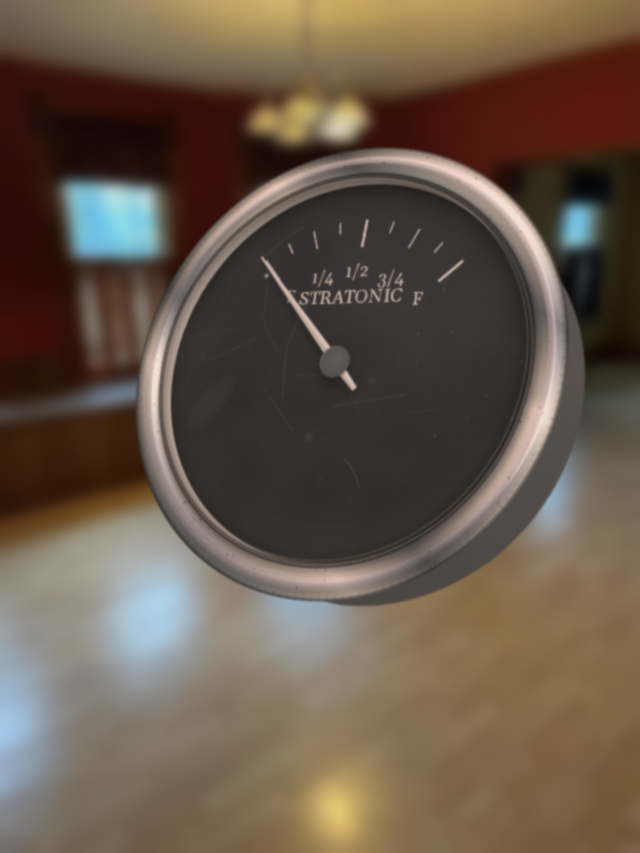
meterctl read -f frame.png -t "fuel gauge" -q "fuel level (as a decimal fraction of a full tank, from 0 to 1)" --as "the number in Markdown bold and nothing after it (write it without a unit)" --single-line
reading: **0**
